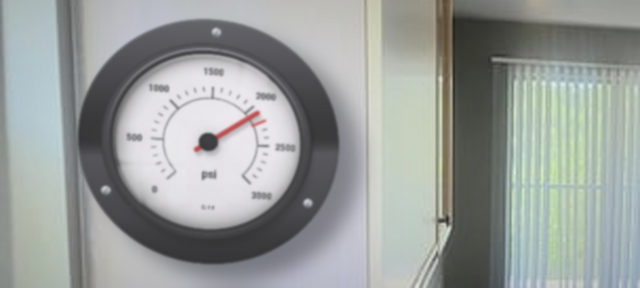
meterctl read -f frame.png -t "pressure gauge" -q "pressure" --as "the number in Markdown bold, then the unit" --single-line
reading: **2100** psi
